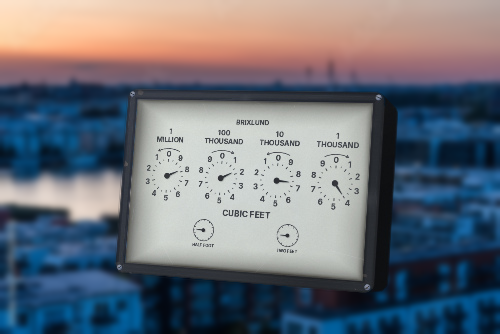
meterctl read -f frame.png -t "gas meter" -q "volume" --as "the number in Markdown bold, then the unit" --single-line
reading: **817400** ft³
